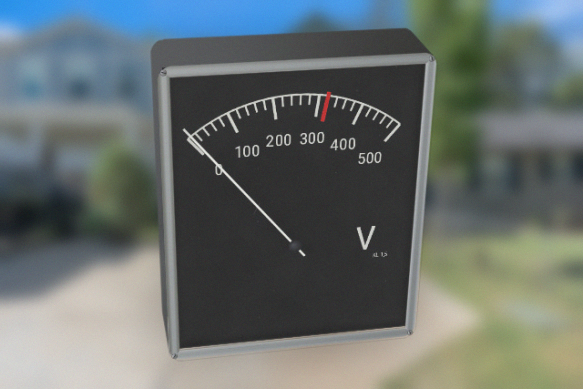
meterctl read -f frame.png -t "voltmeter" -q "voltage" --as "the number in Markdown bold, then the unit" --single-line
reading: **10** V
